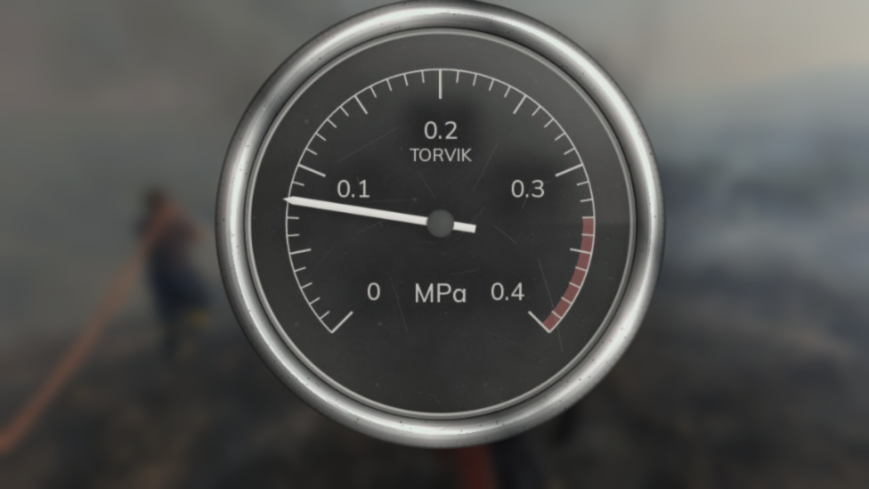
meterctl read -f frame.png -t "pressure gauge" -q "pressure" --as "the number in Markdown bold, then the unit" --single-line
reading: **0.08** MPa
